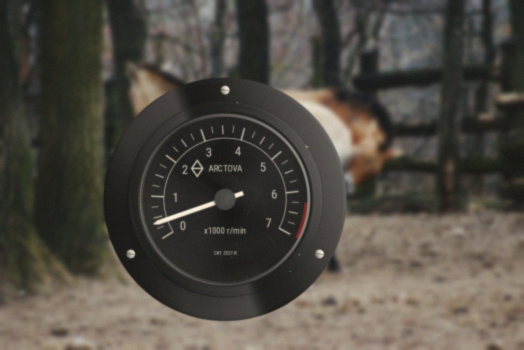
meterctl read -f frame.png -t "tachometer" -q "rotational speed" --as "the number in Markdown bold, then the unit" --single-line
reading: **375** rpm
